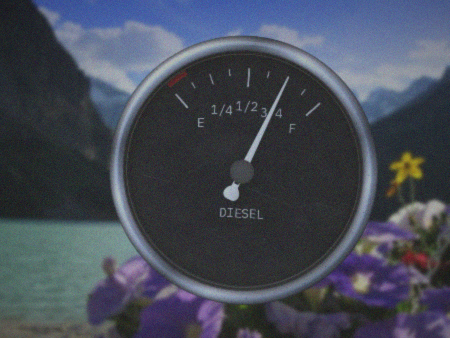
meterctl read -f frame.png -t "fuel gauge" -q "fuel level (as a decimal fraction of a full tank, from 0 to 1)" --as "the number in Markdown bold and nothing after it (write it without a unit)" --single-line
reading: **0.75**
